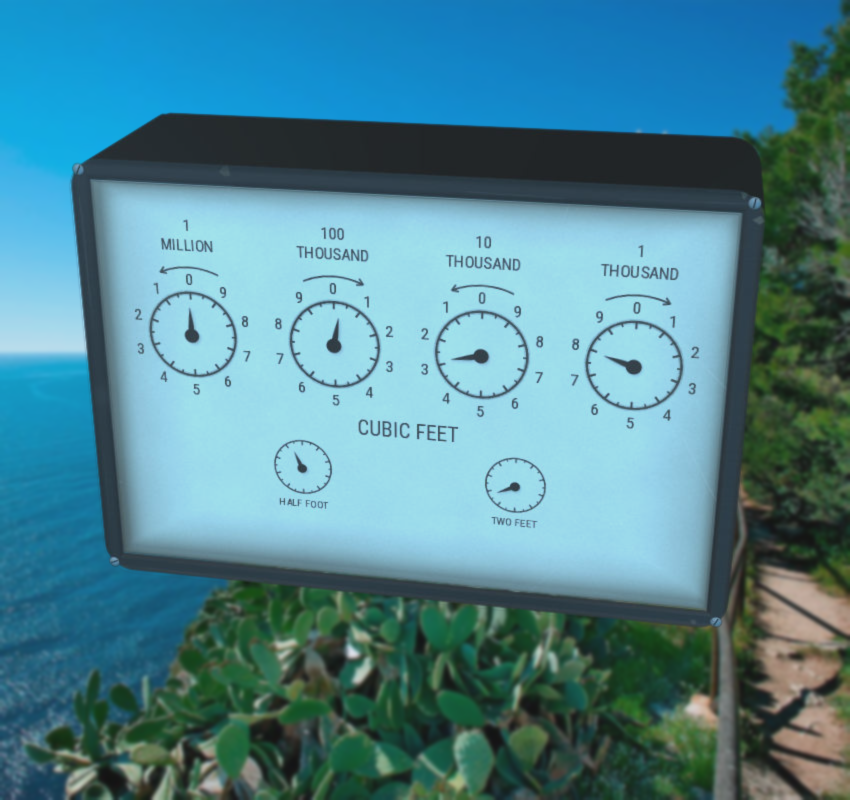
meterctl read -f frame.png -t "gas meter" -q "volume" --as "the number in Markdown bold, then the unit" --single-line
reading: **2800** ft³
